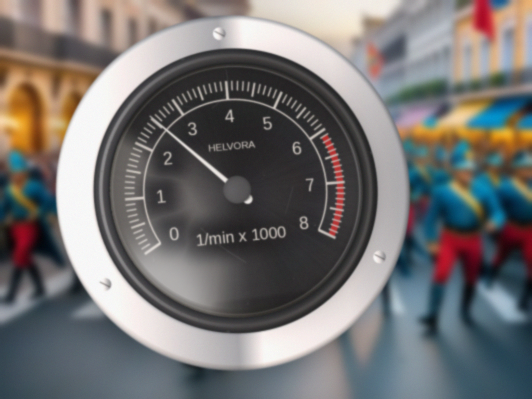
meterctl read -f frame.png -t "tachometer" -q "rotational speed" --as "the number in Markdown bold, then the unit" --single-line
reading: **2500** rpm
